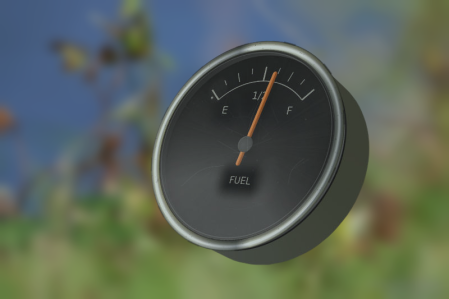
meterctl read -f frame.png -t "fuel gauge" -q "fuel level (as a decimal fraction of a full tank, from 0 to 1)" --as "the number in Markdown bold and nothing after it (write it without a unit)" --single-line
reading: **0.625**
